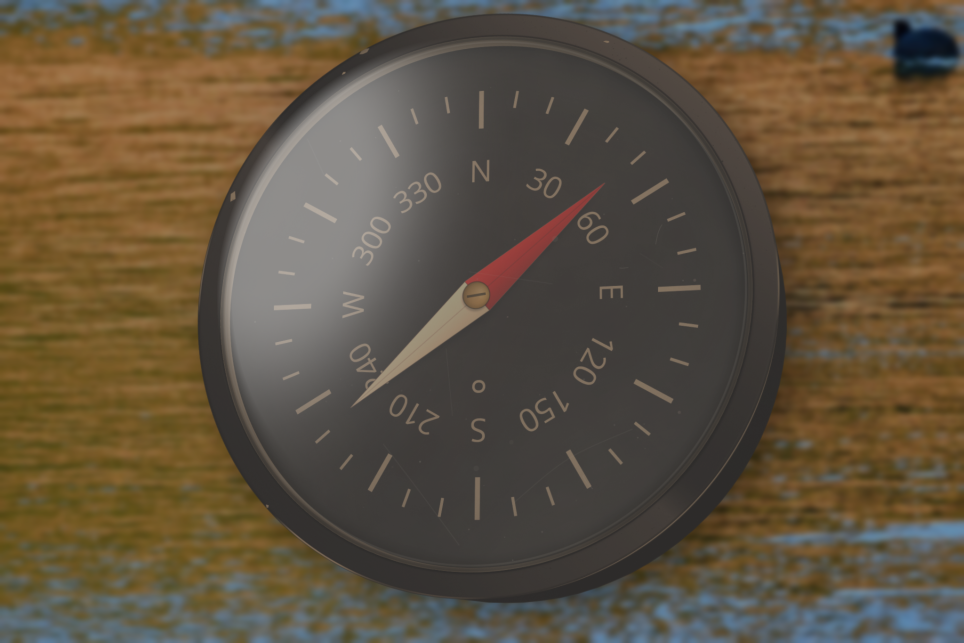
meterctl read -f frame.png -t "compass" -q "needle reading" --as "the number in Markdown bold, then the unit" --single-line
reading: **50** °
